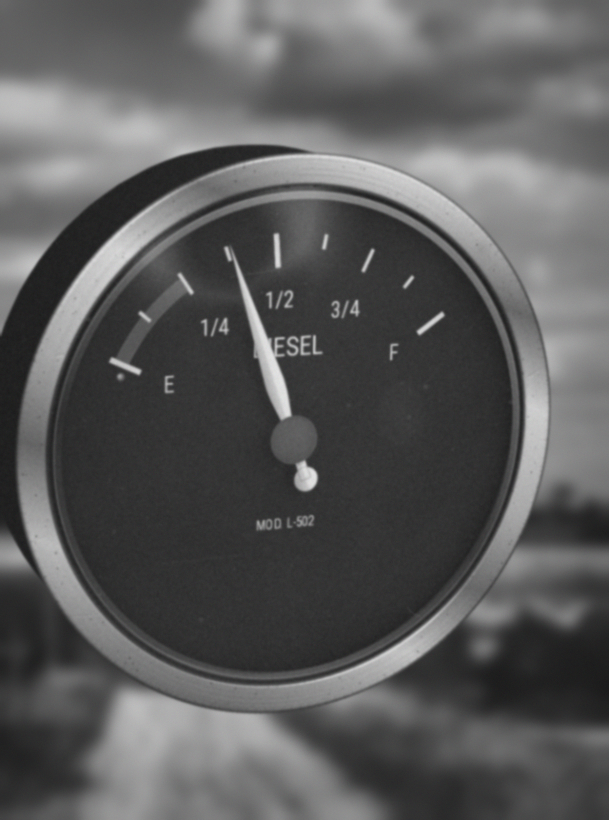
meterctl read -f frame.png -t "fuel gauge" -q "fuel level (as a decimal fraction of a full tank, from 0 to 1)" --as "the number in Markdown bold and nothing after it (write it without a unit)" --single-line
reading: **0.375**
